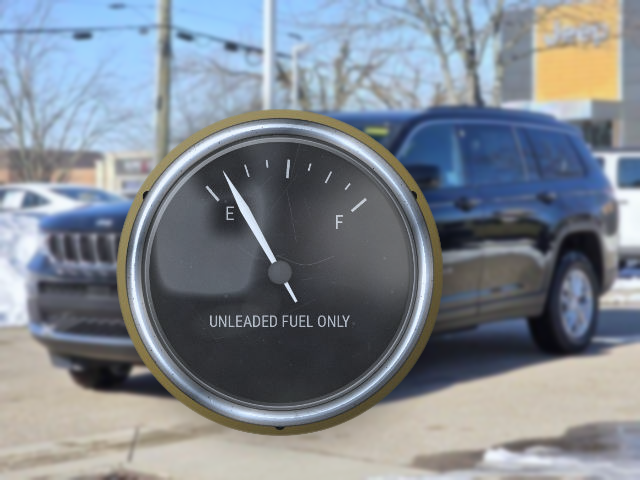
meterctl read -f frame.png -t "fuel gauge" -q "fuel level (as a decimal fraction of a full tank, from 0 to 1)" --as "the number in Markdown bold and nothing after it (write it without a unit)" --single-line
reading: **0.125**
